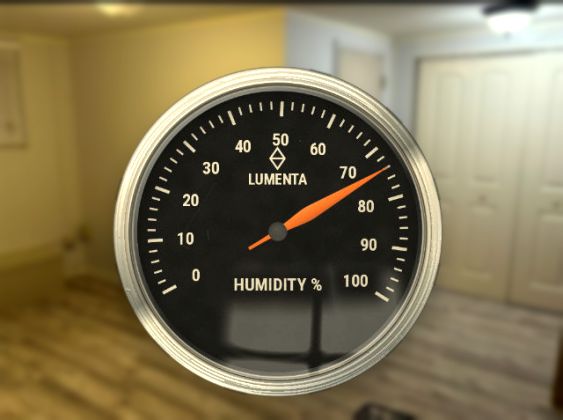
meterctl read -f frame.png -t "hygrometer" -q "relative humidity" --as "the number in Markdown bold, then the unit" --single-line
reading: **74** %
